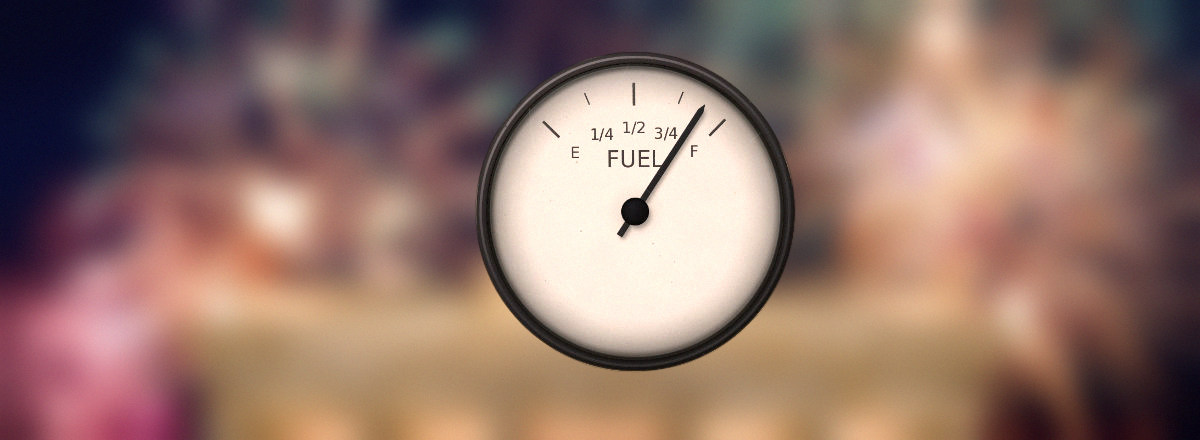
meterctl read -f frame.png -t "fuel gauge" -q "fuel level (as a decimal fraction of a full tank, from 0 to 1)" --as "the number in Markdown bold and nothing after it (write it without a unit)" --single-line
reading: **0.875**
